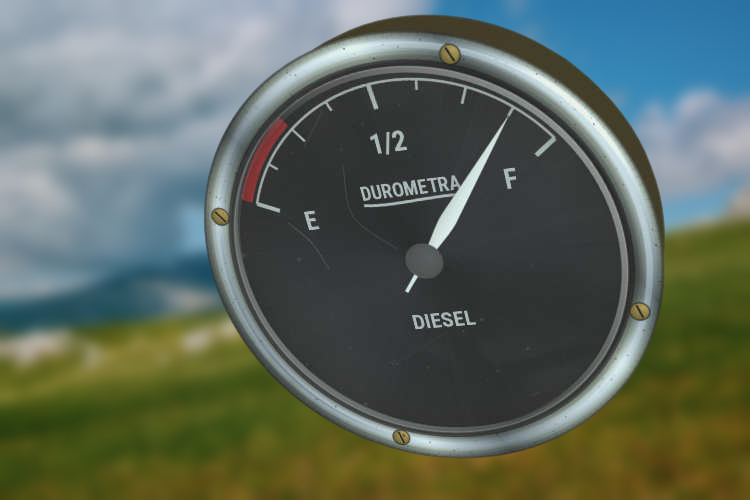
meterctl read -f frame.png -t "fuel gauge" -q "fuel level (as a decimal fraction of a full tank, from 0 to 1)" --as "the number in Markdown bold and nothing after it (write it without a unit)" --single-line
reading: **0.875**
